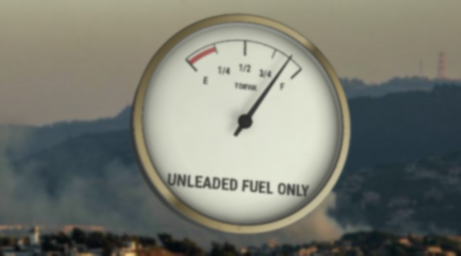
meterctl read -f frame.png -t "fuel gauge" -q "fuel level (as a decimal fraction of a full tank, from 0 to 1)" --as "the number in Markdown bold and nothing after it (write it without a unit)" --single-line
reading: **0.875**
